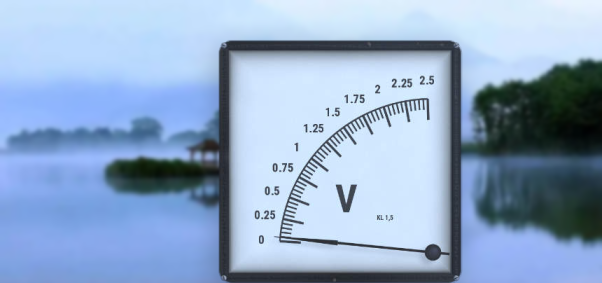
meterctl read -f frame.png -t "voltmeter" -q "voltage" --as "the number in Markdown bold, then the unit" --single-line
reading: **0.05** V
